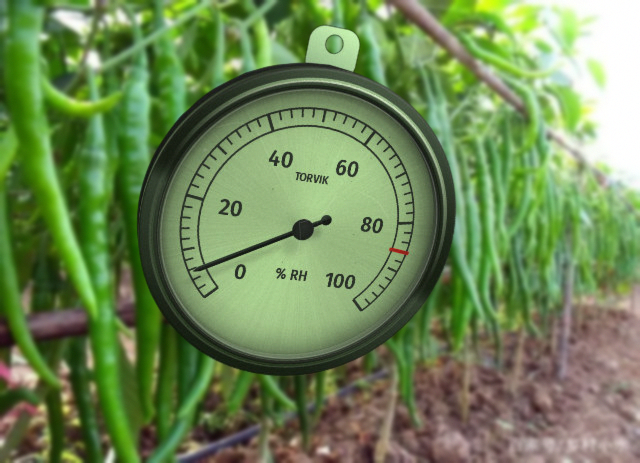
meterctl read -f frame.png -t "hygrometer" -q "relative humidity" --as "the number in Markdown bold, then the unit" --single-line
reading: **6** %
